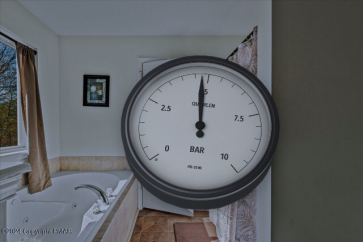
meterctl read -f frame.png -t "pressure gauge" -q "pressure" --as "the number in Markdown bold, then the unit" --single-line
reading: **4.75** bar
